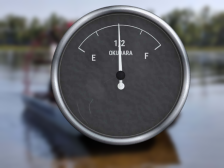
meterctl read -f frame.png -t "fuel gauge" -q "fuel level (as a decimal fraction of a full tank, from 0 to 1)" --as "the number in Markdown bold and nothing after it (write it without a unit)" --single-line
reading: **0.5**
